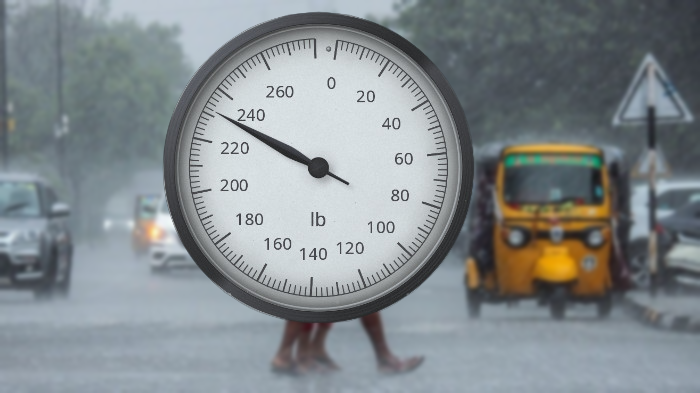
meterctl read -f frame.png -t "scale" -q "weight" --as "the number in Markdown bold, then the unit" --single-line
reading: **232** lb
